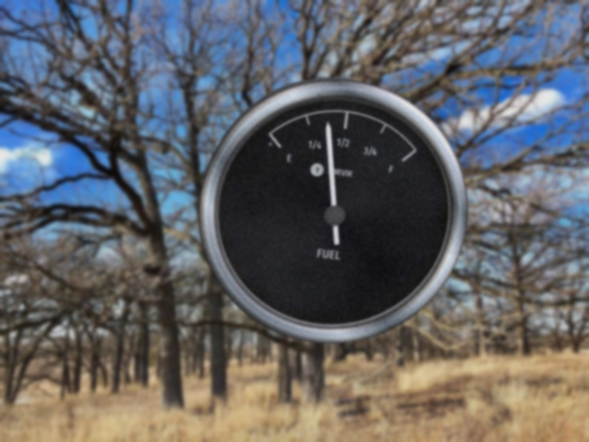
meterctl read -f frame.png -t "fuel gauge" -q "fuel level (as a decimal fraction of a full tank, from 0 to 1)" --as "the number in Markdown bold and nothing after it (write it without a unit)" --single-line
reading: **0.375**
